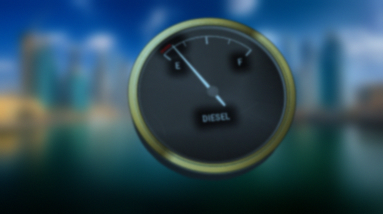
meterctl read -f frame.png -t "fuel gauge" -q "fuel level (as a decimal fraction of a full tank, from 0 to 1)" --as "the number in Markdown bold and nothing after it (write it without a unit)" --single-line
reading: **0.125**
